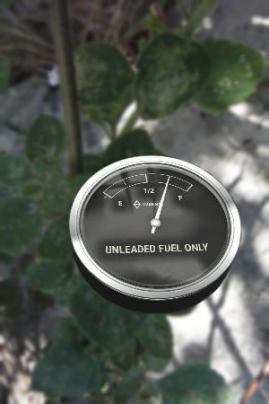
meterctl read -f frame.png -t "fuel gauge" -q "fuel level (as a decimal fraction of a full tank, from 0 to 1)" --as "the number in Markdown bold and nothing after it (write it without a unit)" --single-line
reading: **0.75**
